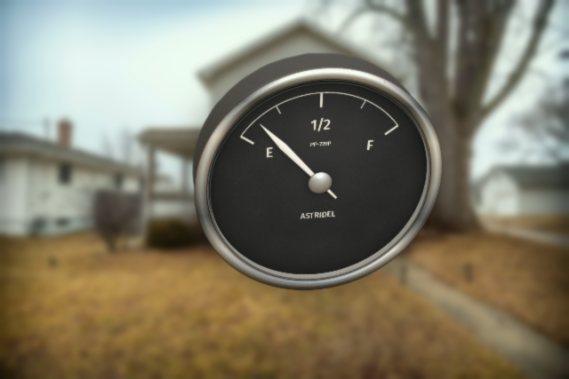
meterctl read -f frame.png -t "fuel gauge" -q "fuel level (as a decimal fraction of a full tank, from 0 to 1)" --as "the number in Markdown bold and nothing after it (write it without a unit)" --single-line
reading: **0.125**
